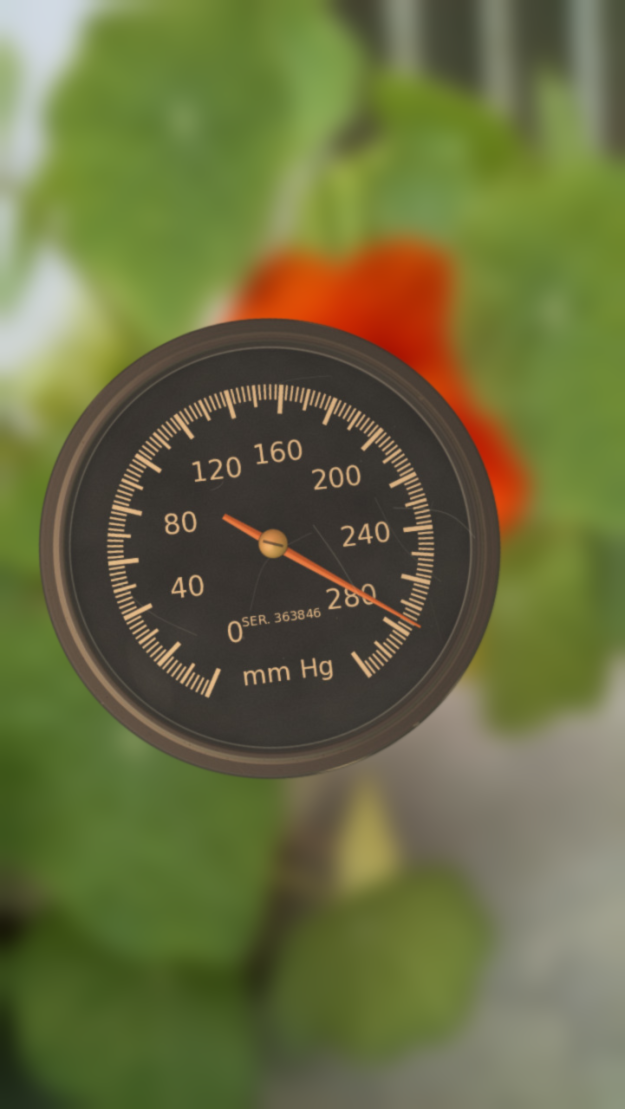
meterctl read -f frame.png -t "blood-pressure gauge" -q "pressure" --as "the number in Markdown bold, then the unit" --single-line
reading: **276** mmHg
